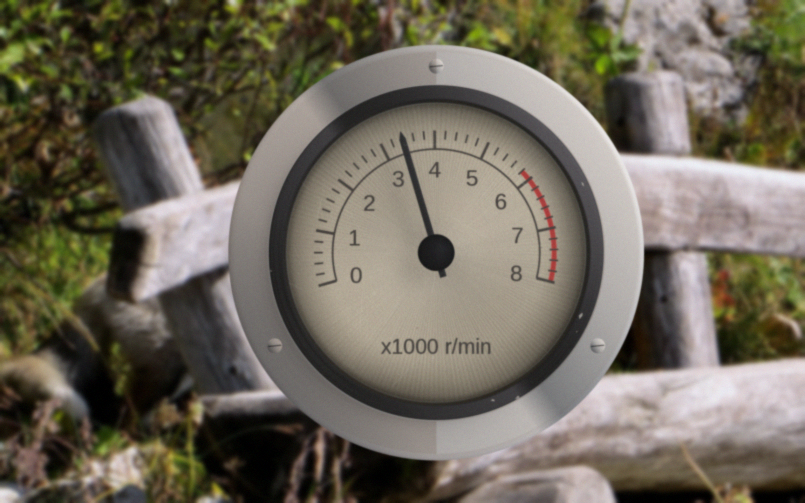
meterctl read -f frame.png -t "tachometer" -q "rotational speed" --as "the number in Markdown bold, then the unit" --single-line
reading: **3400** rpm
